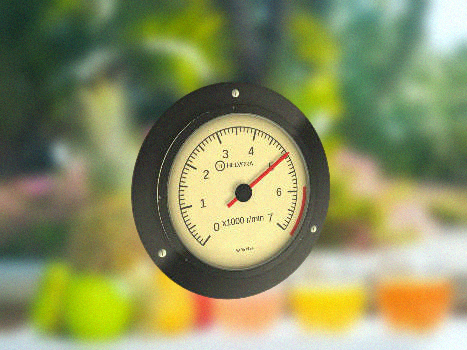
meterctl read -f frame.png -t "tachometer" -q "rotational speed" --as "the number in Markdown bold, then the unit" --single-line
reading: **5000** rpm
